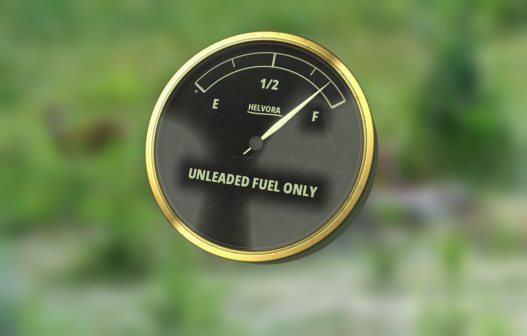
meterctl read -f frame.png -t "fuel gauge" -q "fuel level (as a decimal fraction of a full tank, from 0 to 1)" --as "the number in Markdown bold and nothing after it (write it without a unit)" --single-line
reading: **0.875**
